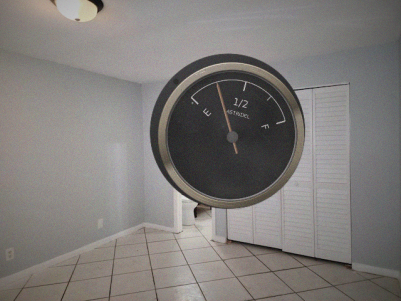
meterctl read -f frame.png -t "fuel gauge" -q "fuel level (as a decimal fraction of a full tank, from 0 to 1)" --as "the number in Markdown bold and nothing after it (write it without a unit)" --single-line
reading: **0.25**
